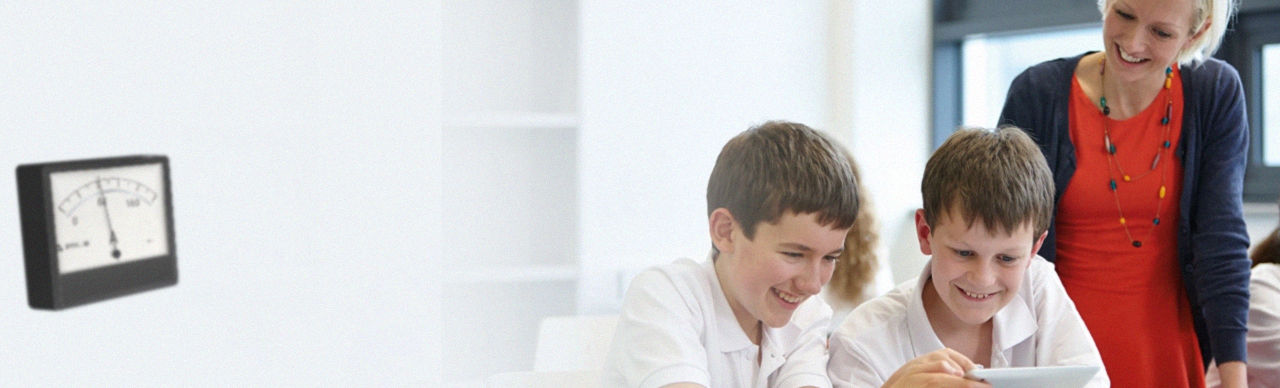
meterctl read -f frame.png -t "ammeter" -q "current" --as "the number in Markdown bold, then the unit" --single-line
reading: **80** A
